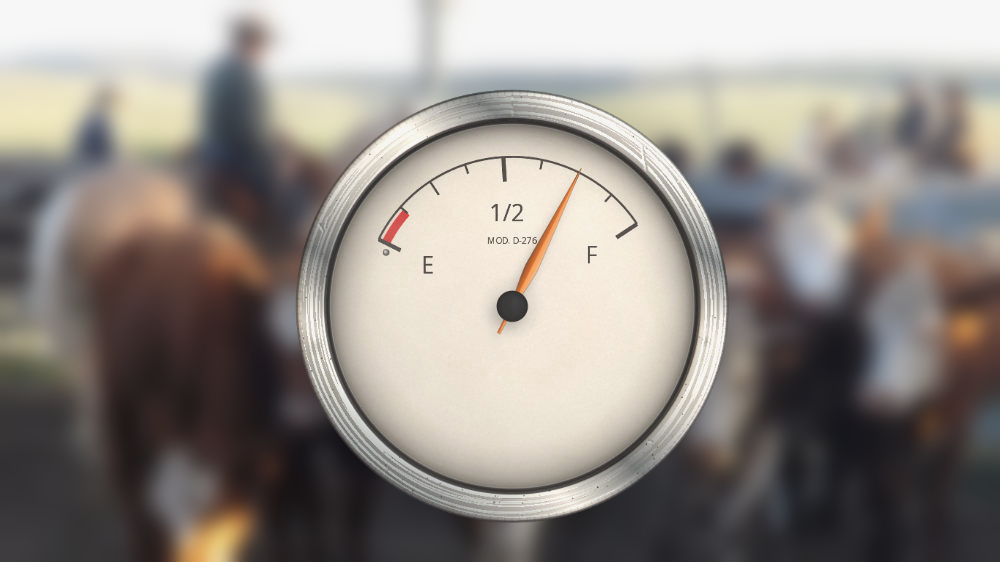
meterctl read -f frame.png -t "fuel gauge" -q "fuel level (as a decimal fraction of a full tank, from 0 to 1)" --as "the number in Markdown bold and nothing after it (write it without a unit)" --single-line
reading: **0.75**
